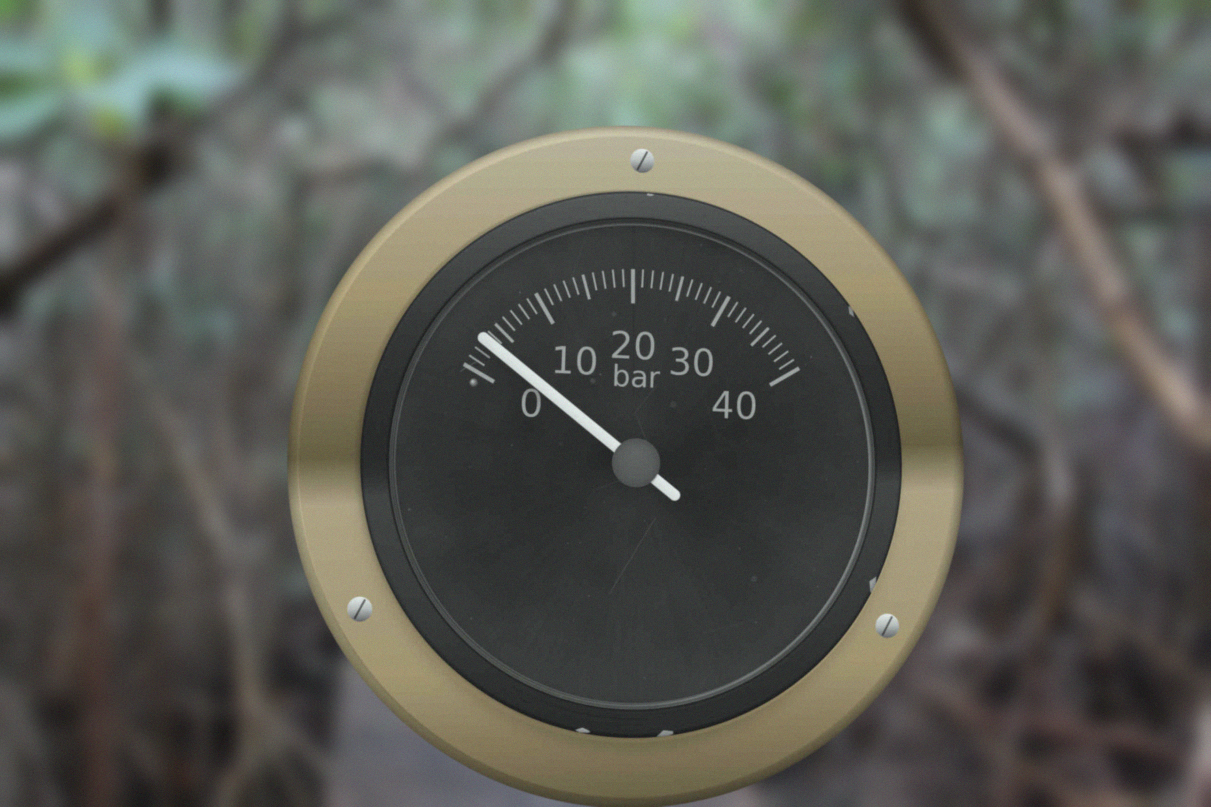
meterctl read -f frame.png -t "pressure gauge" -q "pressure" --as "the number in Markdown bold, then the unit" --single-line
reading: **3** bar
